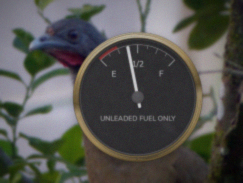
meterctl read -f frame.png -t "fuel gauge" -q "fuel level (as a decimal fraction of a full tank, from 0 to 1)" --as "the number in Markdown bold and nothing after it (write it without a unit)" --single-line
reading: **0.375**
